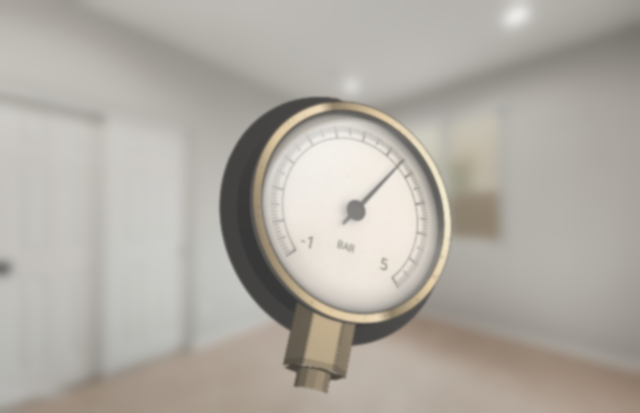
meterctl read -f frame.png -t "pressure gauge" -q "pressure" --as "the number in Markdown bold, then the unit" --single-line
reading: **2.75** bar
